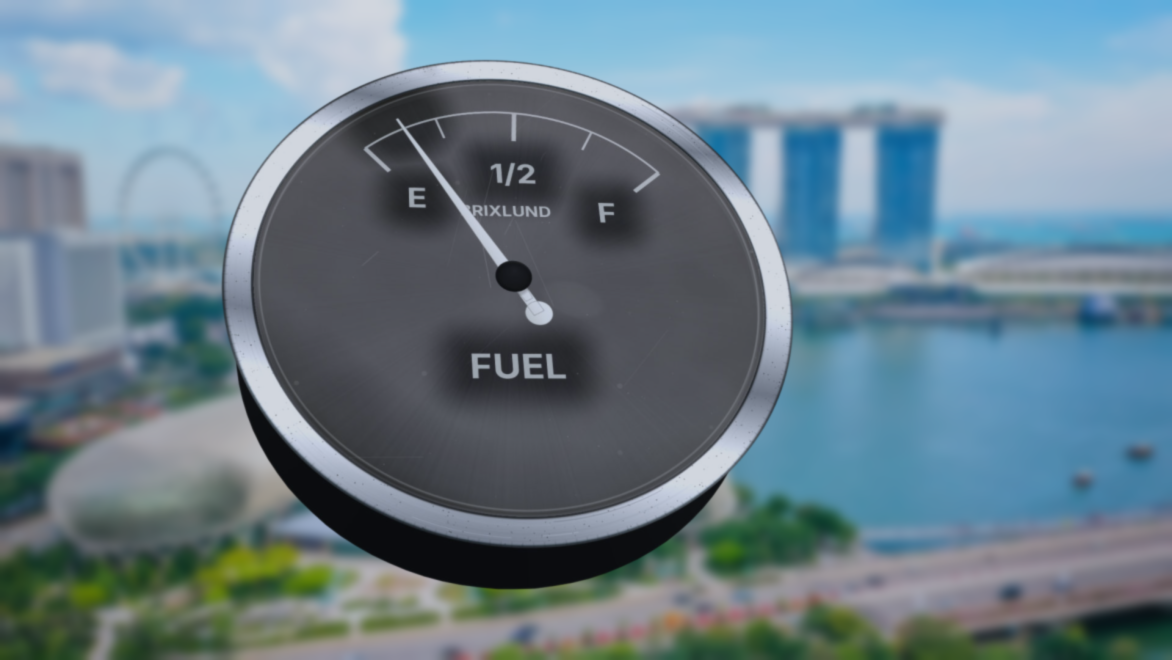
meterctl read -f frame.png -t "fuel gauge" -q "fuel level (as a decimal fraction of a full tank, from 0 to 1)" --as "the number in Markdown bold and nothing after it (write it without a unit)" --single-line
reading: **0.125**
